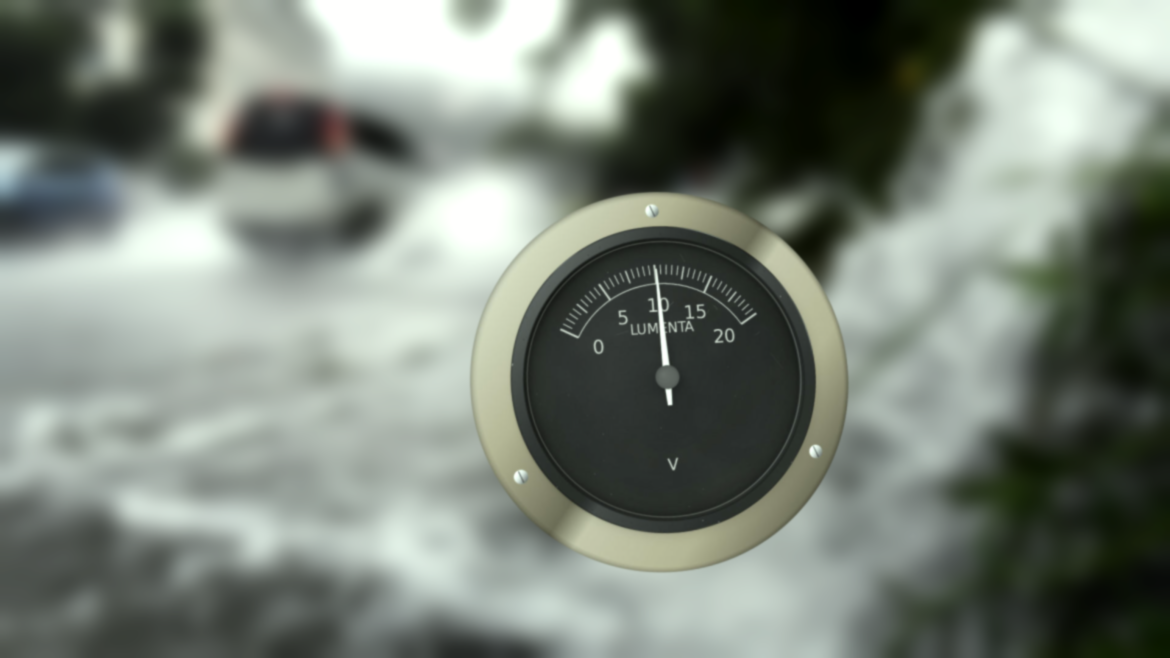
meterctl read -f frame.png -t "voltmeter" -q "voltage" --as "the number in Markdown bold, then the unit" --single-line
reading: **10** V
